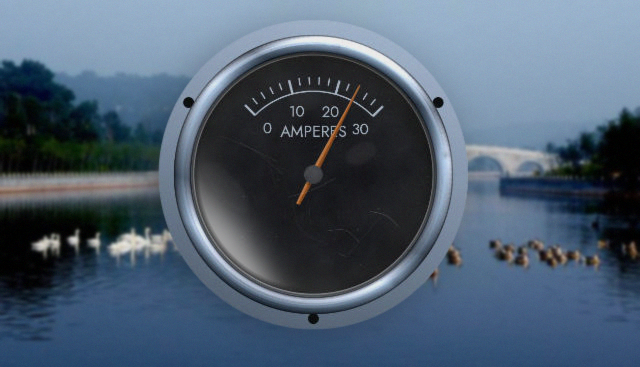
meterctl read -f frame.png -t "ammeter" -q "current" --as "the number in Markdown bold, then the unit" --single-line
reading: **24** A
